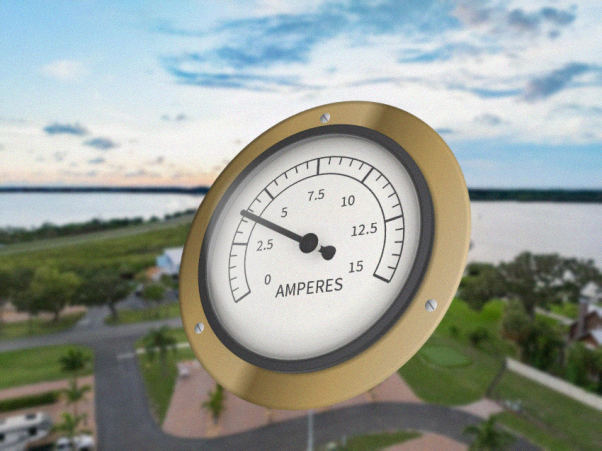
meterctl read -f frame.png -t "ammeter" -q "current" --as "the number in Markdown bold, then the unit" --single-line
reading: **3.75** A
